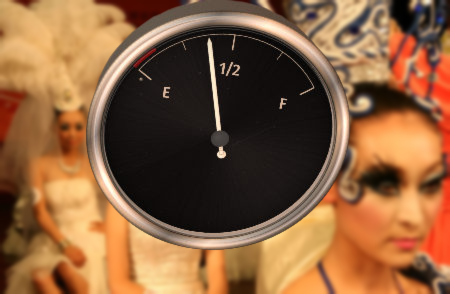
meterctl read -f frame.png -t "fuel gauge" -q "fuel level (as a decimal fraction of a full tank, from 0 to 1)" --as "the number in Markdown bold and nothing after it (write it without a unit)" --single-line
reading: **0.375**
